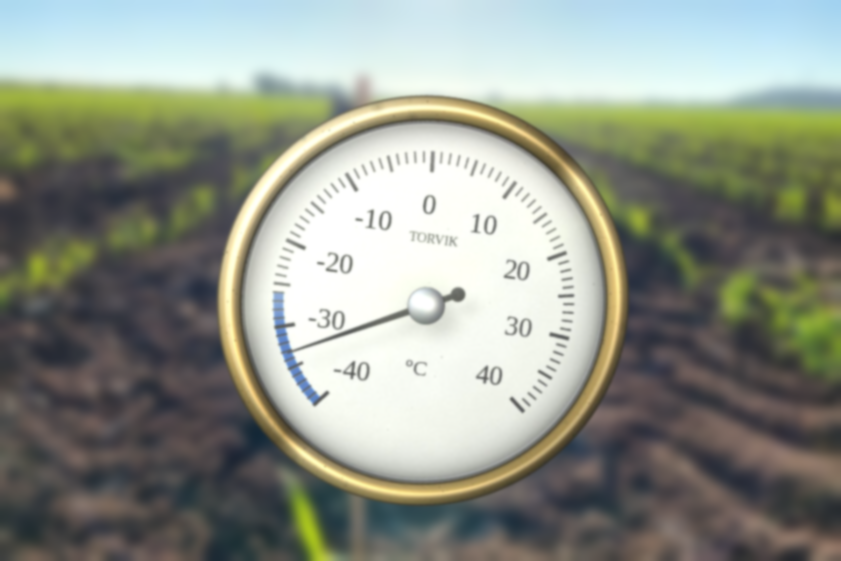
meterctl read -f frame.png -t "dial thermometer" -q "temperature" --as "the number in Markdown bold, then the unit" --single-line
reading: **-33** °C
